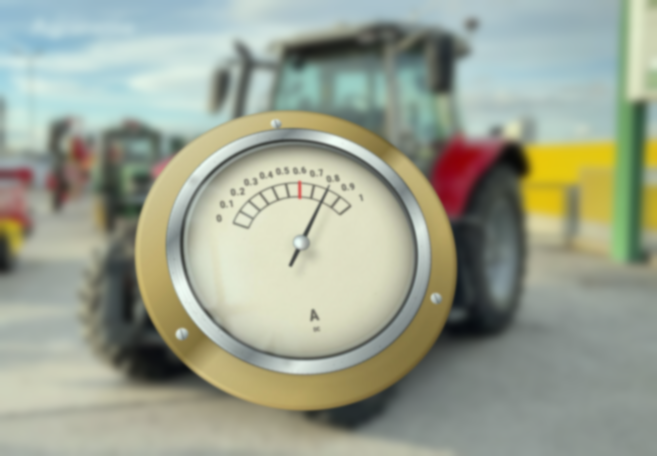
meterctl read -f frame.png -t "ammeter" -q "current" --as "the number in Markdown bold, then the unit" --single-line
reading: **0.8** A
